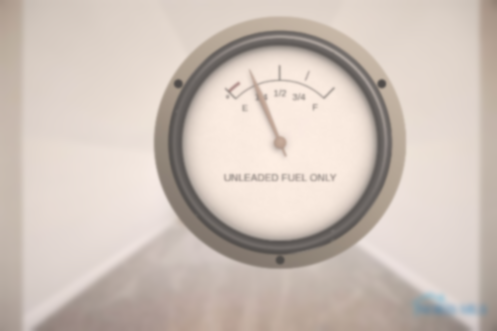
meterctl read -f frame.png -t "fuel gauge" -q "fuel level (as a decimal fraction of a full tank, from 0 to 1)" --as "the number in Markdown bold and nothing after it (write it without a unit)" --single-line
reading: **0.25**
